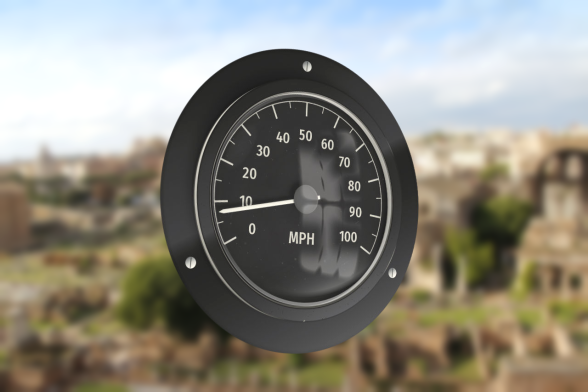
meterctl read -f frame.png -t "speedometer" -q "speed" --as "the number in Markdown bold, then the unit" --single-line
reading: **7.5** mph
